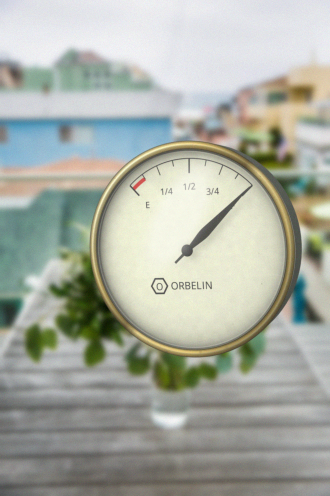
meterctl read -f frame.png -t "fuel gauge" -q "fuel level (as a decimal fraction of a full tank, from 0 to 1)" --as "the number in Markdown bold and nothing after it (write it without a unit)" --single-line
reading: **1**
